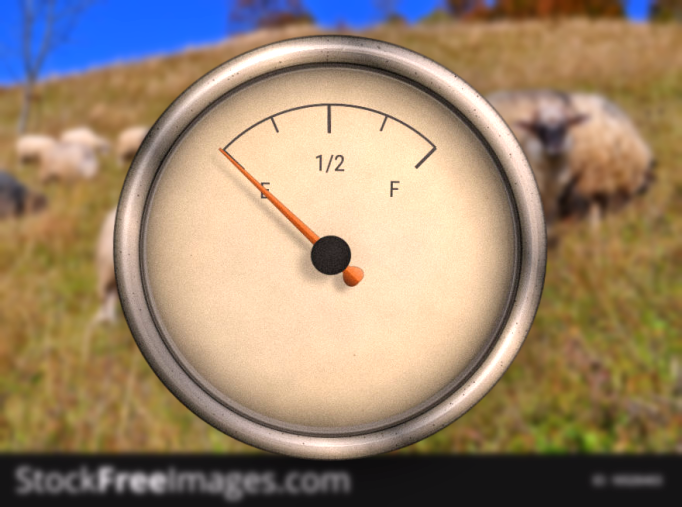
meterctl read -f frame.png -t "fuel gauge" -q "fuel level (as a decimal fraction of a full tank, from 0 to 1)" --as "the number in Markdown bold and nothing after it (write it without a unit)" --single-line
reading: **0**
